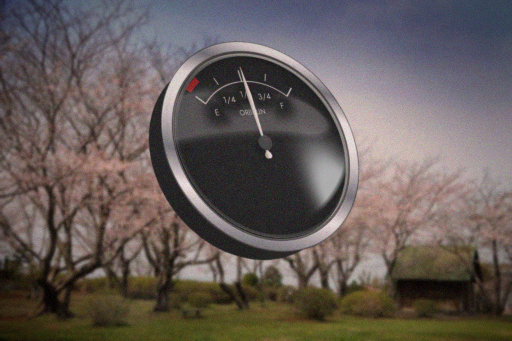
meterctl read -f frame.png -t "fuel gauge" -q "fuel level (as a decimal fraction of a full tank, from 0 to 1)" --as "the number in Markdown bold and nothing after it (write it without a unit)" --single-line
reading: **0.5**
